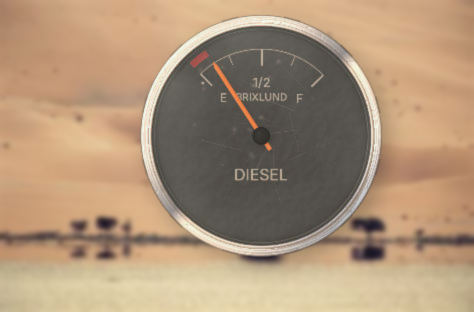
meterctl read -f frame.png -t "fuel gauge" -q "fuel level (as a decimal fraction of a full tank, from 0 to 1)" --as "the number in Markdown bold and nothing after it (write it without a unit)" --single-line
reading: **0.125**
